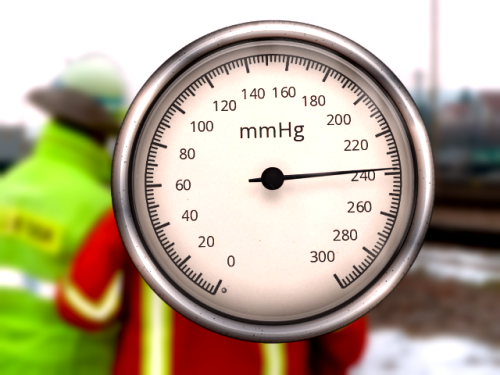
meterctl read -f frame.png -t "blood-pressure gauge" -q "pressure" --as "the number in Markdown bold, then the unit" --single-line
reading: **238** mmHg
